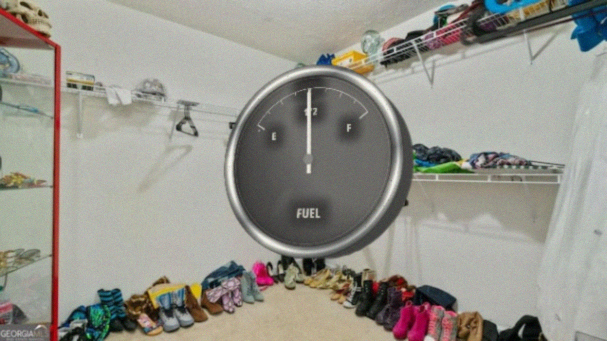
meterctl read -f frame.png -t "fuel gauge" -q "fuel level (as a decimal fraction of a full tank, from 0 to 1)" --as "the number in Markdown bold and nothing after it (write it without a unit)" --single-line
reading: **0.5**
